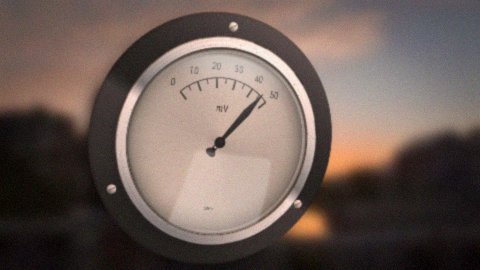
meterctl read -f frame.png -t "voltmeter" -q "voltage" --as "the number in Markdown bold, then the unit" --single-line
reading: **45** mV
